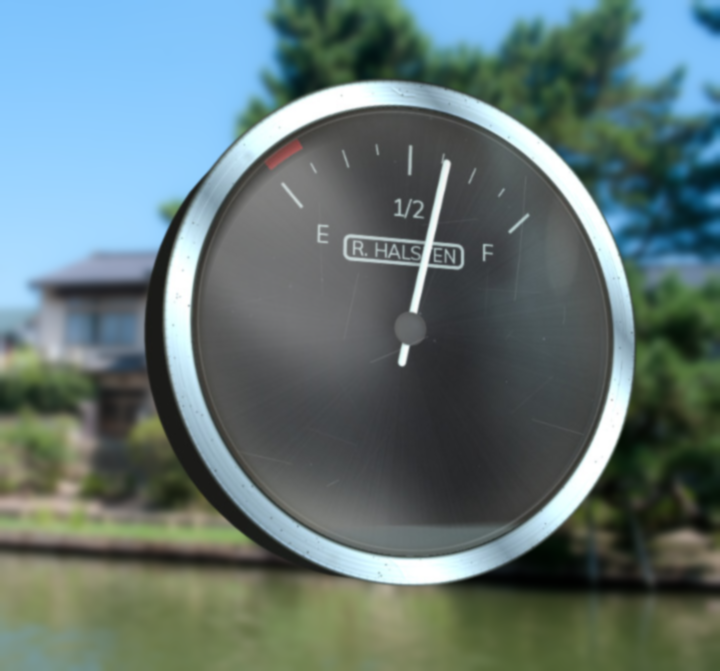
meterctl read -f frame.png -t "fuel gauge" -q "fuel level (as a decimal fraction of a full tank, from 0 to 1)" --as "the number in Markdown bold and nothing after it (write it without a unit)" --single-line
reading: **0.625**
